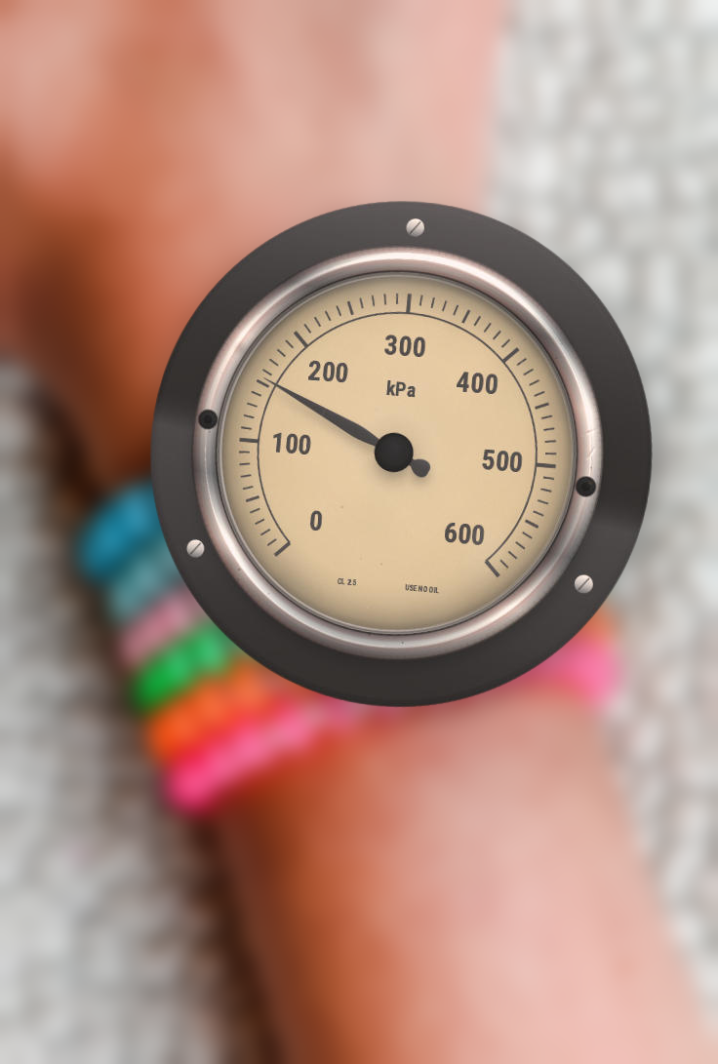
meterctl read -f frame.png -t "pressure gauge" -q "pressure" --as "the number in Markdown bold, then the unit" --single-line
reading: **155** kPa
